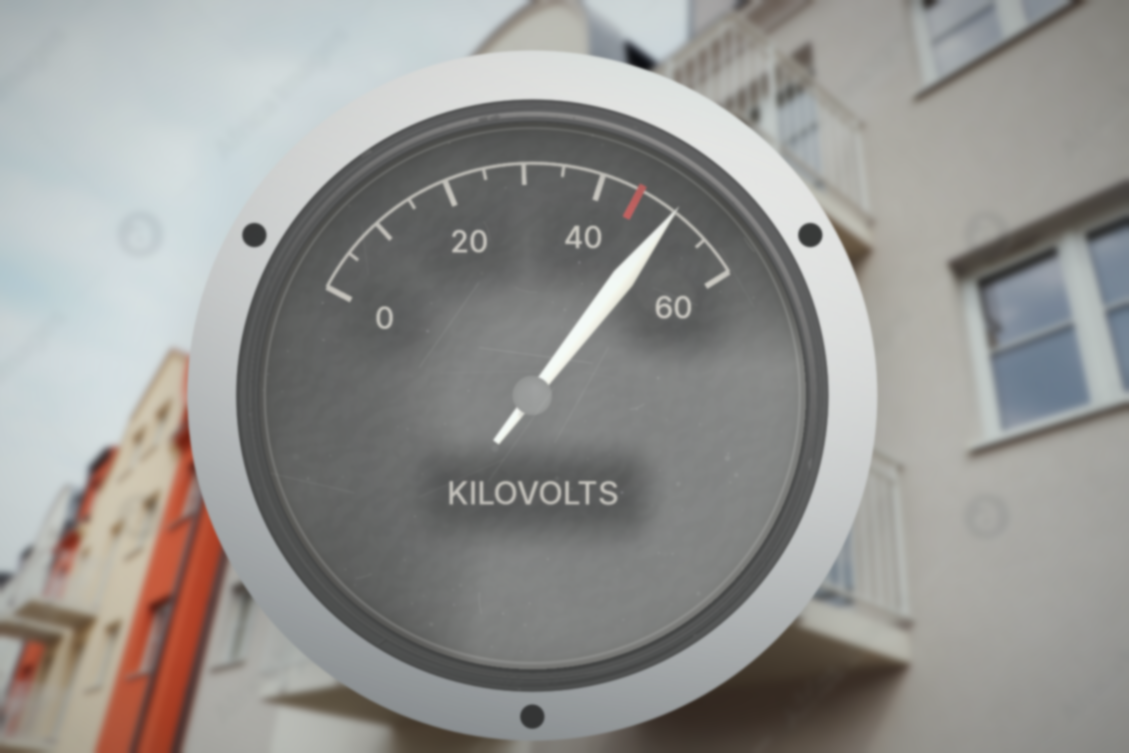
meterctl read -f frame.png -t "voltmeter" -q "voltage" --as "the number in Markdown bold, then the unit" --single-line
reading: **50** kV
